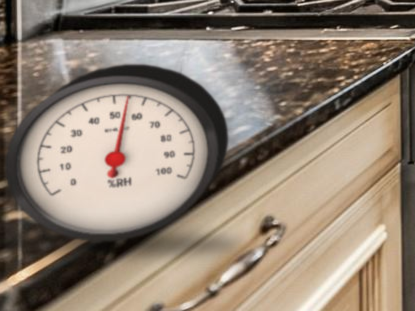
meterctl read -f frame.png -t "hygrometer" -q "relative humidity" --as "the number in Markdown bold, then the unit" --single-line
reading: **55** %
